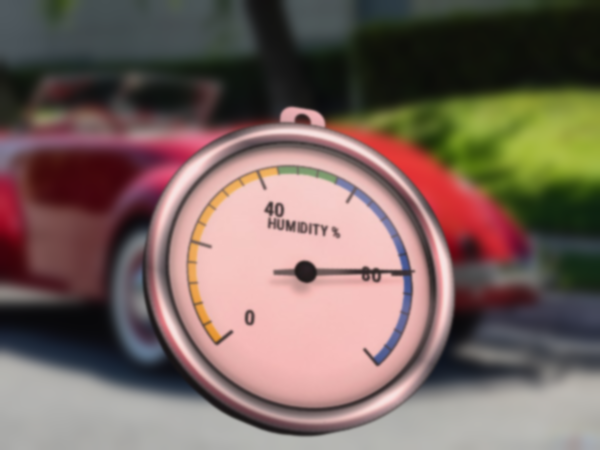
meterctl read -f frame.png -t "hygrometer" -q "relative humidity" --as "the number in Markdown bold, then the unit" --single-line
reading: **80** %
